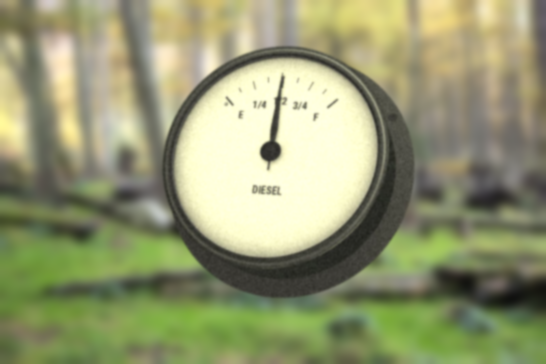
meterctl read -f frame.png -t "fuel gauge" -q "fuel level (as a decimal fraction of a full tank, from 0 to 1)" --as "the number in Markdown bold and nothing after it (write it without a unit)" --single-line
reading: **0.5**
